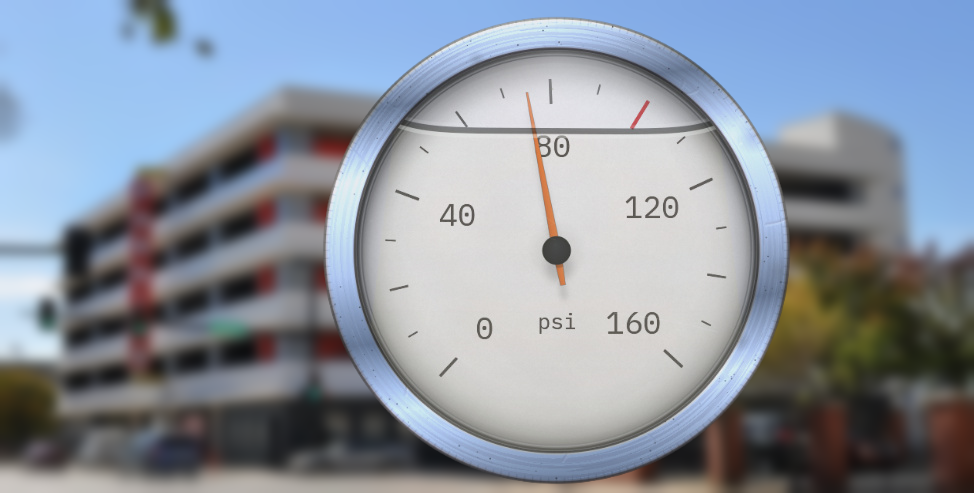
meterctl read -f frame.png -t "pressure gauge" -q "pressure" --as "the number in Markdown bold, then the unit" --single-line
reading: **75** psi
